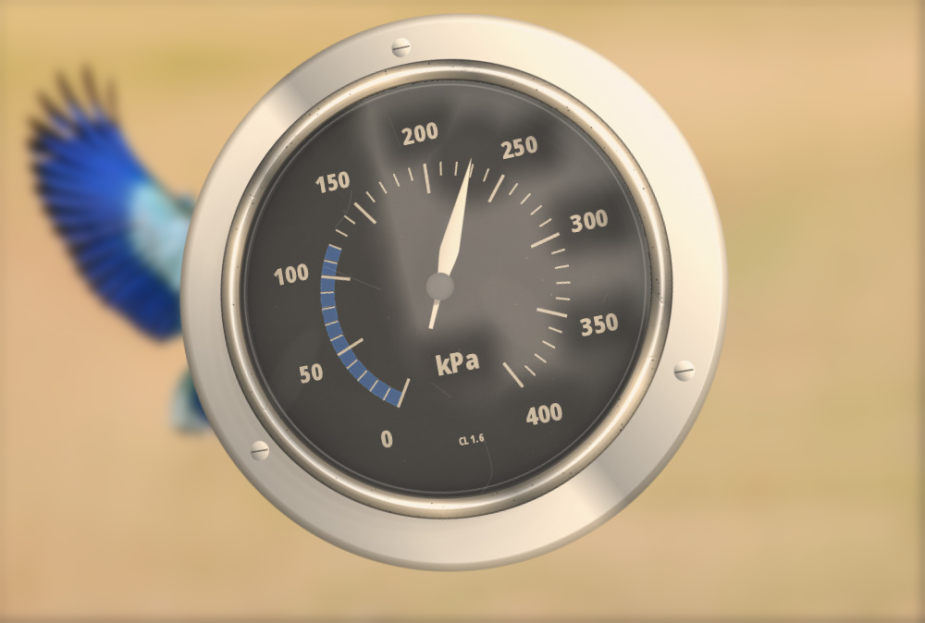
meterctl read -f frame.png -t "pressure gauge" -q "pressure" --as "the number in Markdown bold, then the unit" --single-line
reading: **230** kPa
